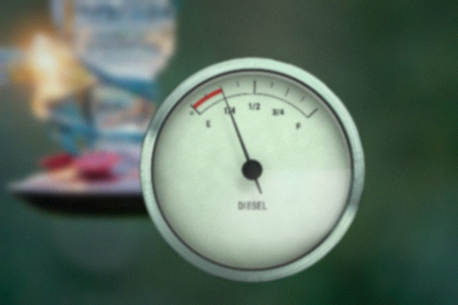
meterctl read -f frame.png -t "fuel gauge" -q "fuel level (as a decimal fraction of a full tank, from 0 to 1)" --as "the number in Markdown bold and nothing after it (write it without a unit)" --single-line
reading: **0.25**
